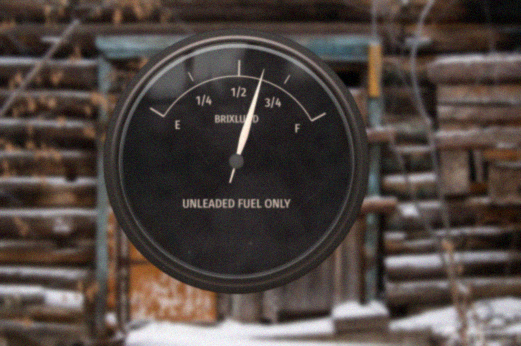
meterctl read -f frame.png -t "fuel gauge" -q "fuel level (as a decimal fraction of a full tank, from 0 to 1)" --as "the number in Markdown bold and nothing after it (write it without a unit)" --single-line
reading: **0.625**
